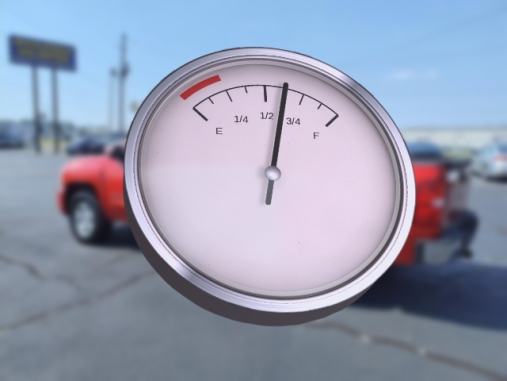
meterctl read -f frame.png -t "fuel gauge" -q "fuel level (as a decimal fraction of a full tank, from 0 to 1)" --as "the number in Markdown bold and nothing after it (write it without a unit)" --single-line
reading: **0.625**
